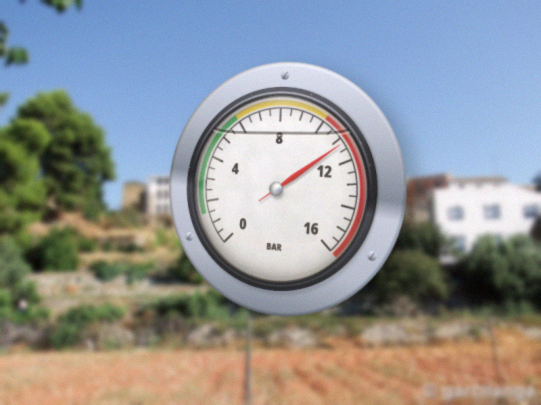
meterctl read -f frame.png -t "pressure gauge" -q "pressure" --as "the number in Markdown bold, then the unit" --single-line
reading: **11.25** bar
